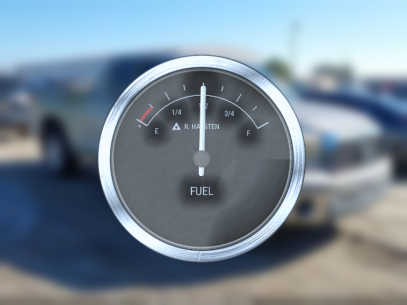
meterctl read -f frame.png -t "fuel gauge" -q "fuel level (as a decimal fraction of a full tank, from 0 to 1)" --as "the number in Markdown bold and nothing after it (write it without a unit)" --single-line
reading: **0.5**
